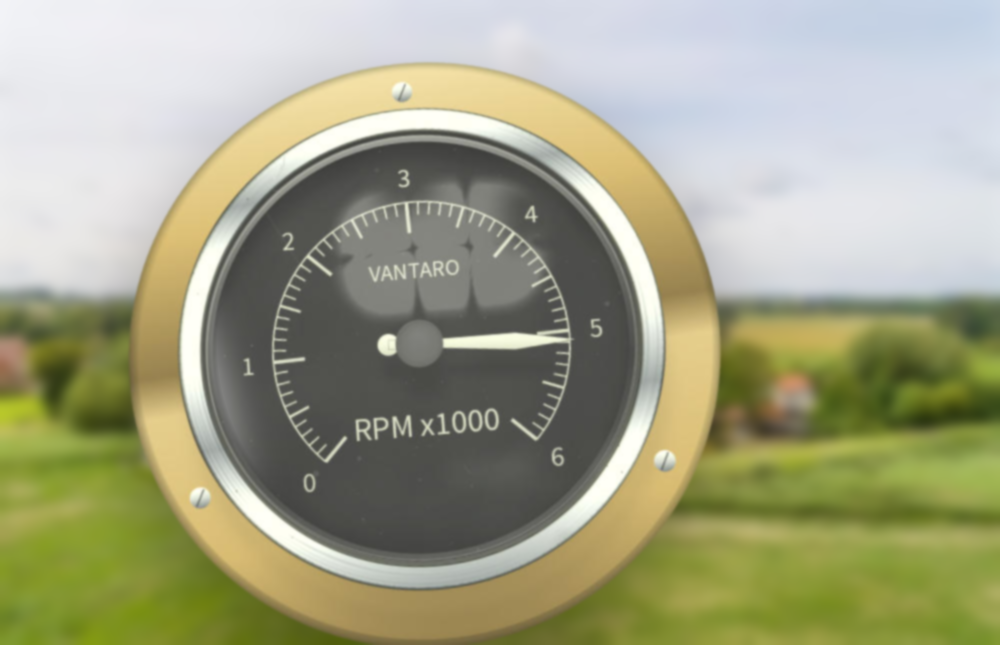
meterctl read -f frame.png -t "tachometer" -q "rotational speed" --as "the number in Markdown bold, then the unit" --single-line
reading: **5100** rpm
